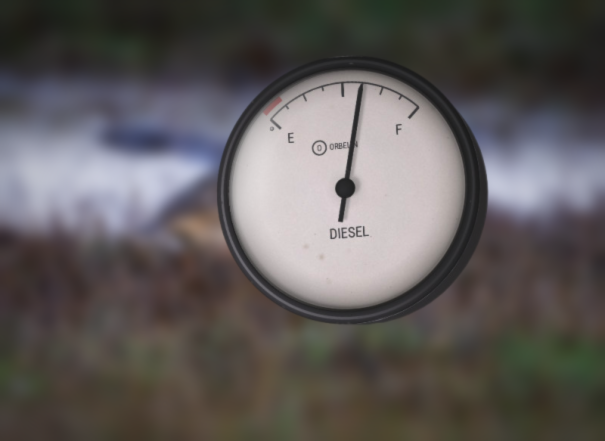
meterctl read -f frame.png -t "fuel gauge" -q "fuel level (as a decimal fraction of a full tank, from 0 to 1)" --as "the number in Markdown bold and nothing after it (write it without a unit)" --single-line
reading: **0.625**
